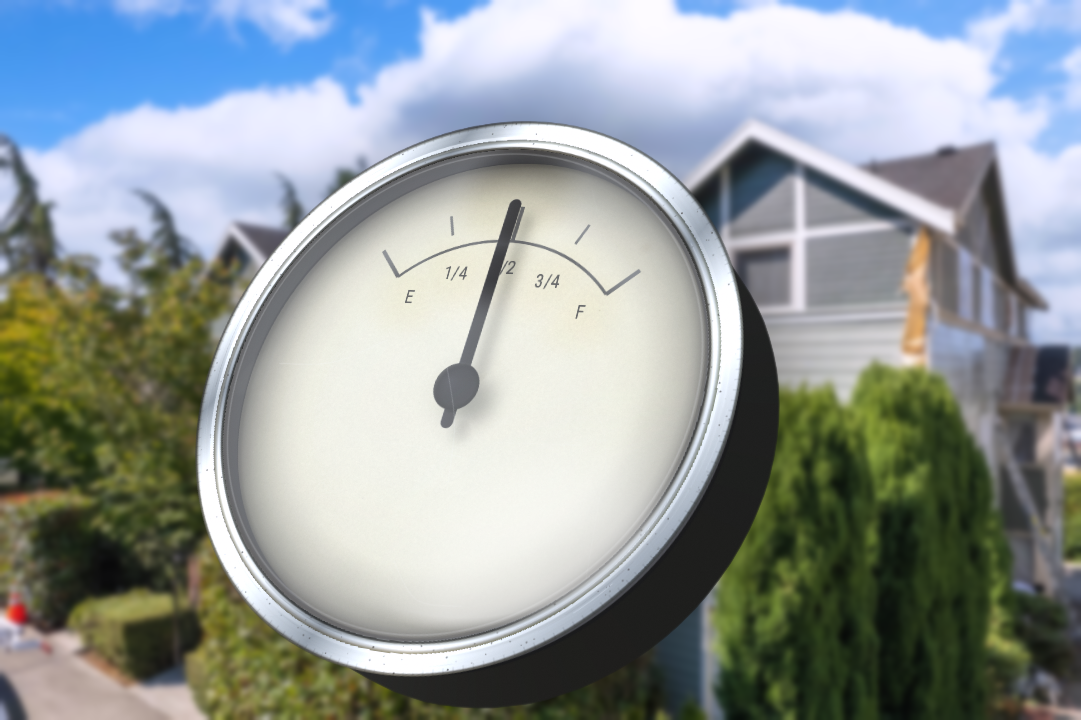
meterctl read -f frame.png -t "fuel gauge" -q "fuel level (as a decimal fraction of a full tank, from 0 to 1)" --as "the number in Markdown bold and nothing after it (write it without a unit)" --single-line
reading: **0.5**
